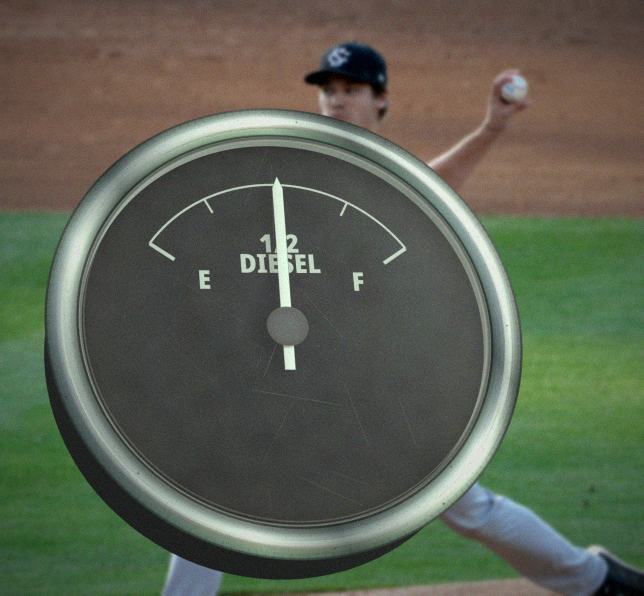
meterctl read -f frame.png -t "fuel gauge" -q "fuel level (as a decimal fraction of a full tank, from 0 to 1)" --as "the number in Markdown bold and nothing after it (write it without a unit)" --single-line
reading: **0.5**
